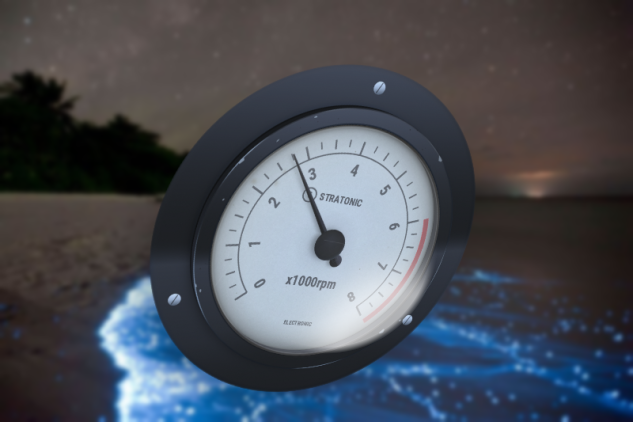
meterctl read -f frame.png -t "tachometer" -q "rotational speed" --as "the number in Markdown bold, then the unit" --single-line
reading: **2750** rpm
